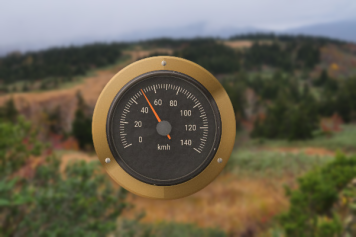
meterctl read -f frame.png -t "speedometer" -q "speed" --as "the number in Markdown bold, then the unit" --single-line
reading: **50** km/h
